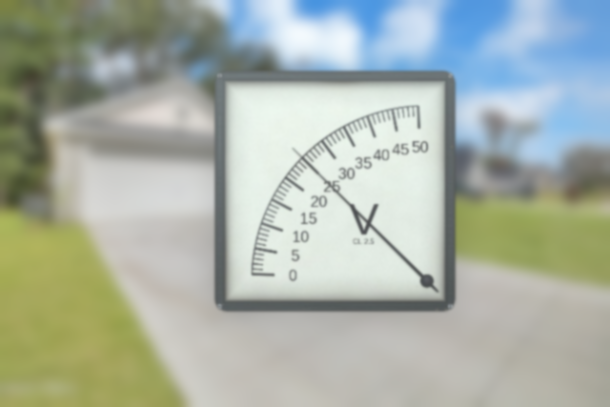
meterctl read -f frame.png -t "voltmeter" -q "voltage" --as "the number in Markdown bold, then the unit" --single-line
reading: **25** V
